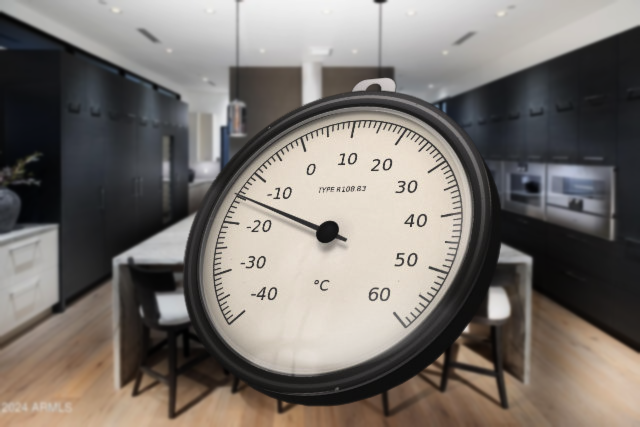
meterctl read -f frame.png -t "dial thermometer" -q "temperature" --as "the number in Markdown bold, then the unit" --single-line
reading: **-15** °C
